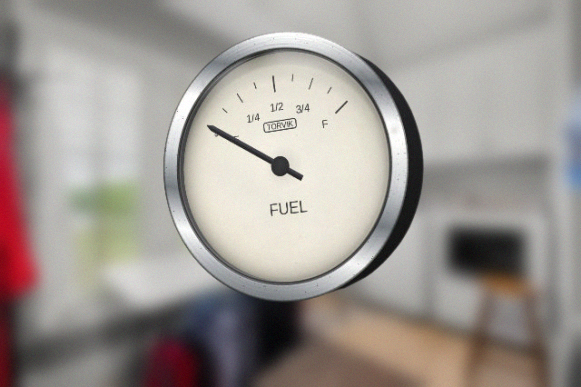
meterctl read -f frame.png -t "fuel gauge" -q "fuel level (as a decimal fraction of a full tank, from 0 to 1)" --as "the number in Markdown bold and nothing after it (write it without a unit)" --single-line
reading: **0**
